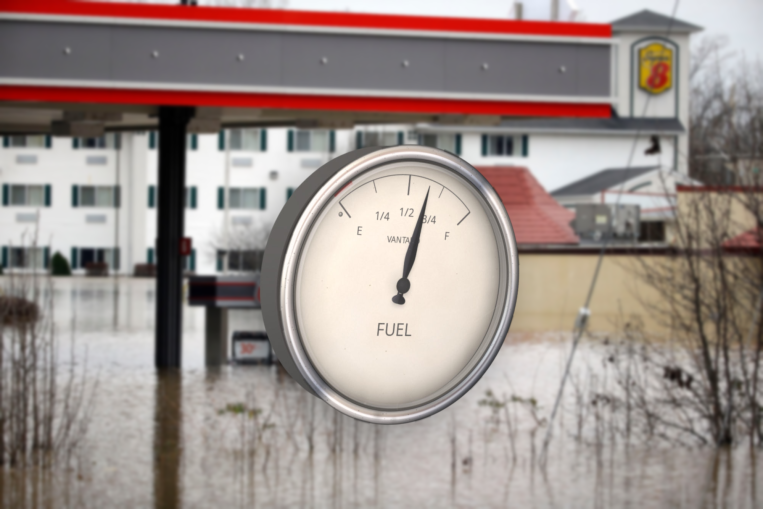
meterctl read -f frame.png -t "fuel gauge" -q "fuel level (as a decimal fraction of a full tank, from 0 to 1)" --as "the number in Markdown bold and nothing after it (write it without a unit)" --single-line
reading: **0.625**
